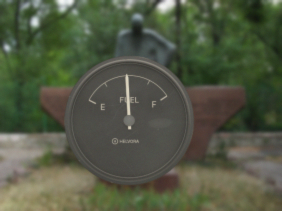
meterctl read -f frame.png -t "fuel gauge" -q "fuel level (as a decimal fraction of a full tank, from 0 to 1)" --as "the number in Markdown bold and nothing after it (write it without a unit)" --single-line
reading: **0.5**
